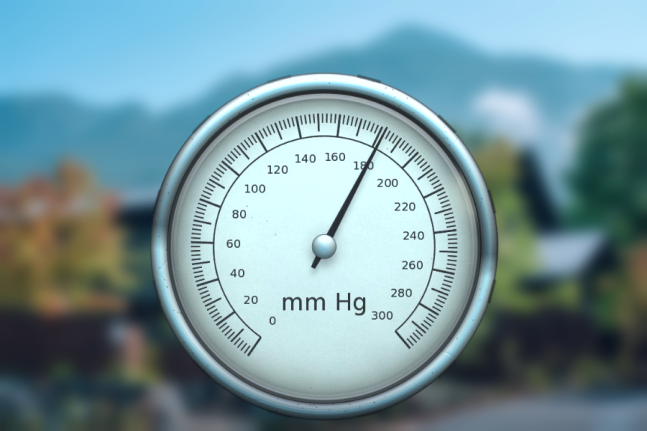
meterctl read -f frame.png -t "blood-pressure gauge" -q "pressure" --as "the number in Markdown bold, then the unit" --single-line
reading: **182** mmHg
